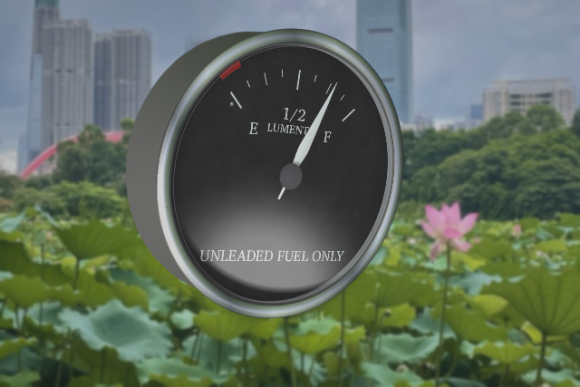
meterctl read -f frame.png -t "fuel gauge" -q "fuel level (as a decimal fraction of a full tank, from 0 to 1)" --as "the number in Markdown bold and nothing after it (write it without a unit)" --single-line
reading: **0.75**
